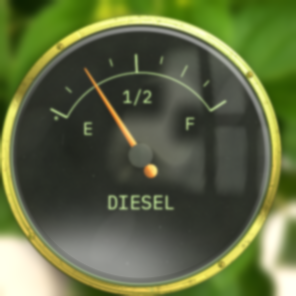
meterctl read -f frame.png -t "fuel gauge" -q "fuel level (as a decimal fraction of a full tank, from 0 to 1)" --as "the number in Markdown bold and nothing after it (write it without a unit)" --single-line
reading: **0.25**
